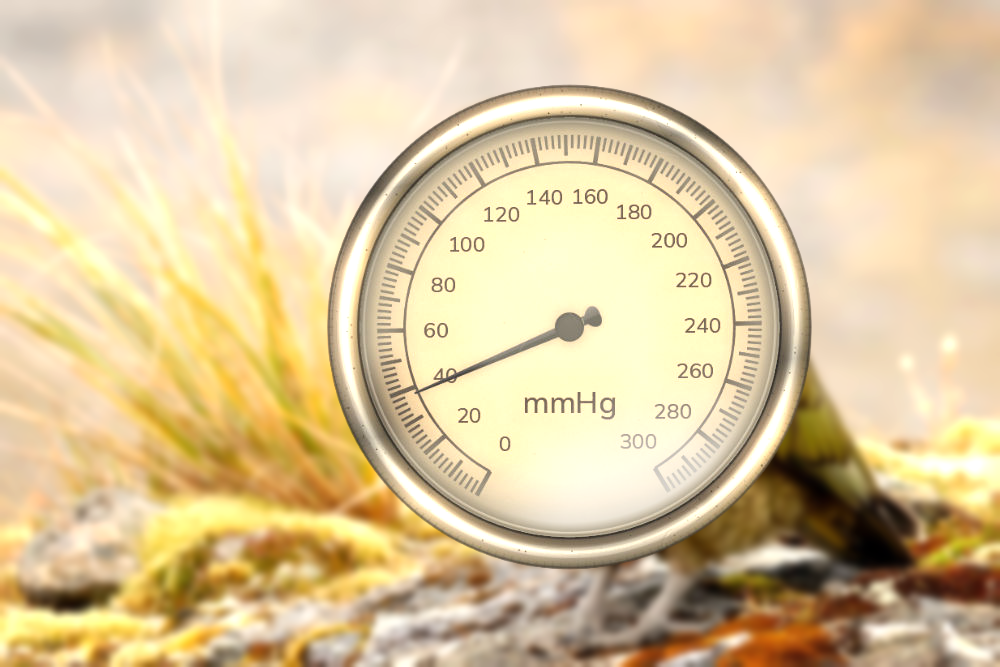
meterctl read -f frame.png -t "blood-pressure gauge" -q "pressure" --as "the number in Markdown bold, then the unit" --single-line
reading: **38** mmHg
